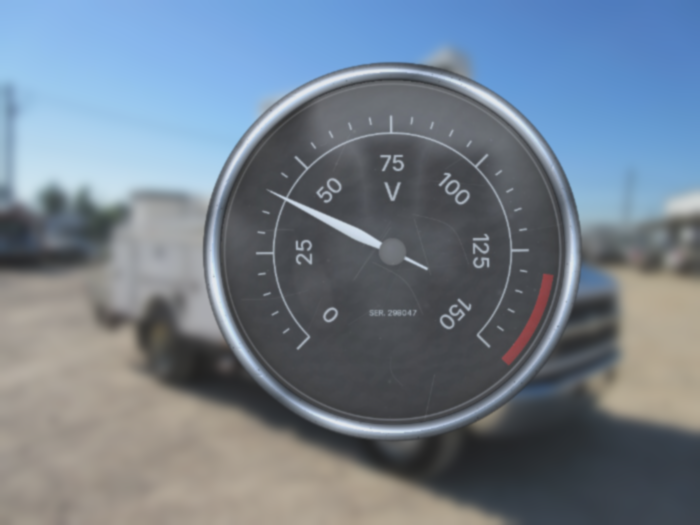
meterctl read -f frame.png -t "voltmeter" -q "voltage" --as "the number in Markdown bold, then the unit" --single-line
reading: **40** V
